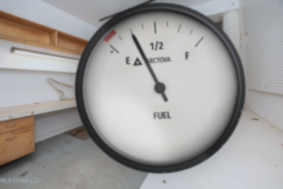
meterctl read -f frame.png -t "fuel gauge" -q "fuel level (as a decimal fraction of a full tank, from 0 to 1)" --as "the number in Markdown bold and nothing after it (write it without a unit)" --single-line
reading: **0.25**
